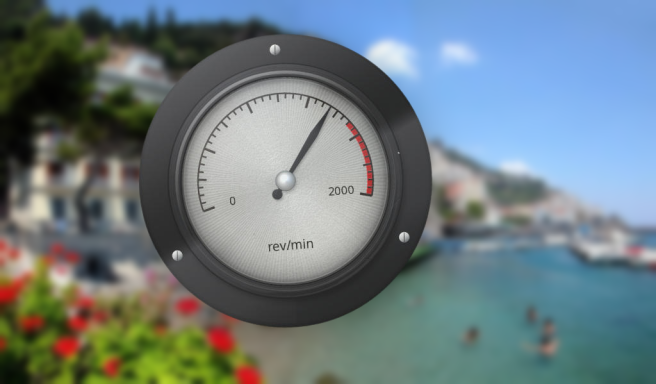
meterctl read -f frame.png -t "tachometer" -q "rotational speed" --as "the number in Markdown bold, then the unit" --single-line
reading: **1350** rpm
